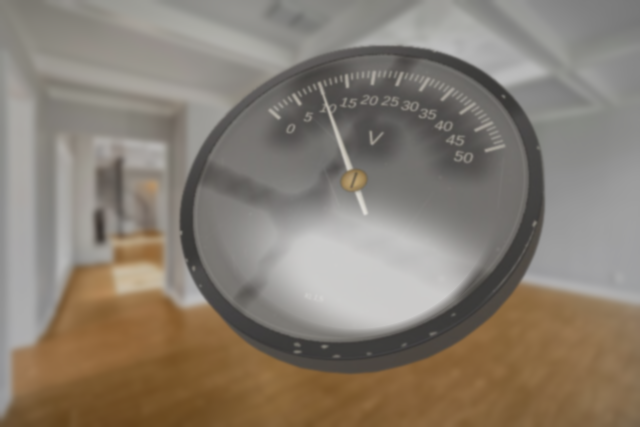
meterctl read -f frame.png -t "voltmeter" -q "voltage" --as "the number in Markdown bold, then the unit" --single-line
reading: **10** V
